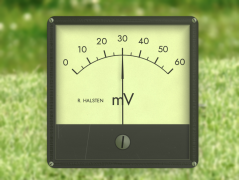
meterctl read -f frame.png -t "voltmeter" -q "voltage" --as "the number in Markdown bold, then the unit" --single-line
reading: **30** mV
